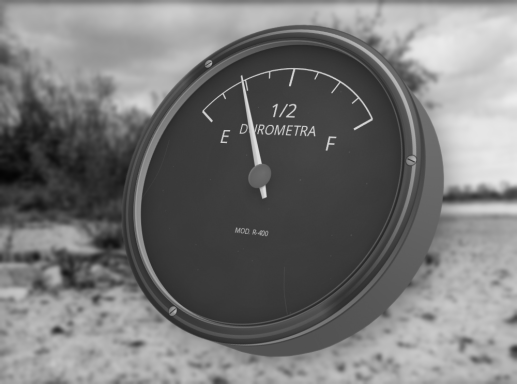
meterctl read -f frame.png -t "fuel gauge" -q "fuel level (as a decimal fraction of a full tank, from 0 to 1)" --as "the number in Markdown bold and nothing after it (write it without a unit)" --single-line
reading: **0.25**
